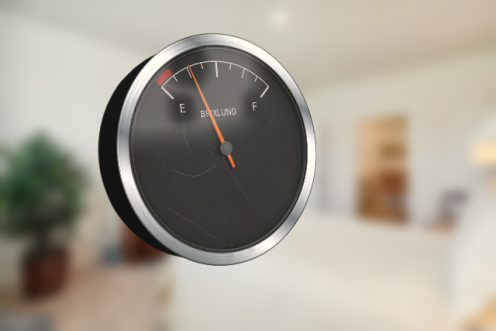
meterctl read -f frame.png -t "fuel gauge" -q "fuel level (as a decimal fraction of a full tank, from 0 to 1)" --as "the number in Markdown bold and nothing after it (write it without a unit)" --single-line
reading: **0.25**
